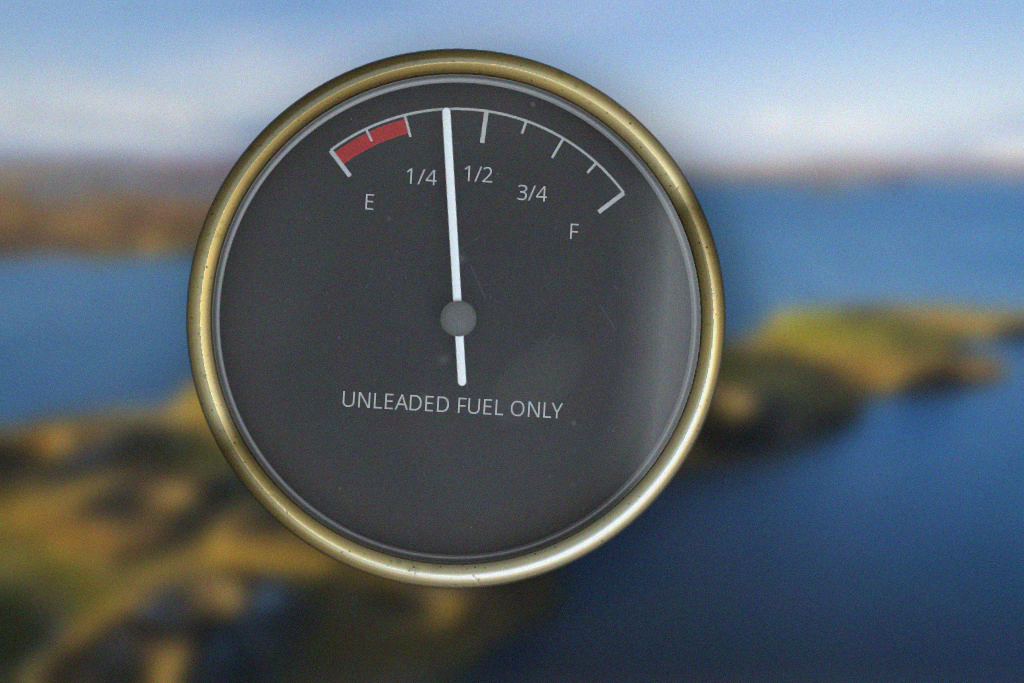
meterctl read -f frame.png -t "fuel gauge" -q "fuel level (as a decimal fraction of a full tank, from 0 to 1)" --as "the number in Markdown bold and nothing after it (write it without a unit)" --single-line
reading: **0.375**
